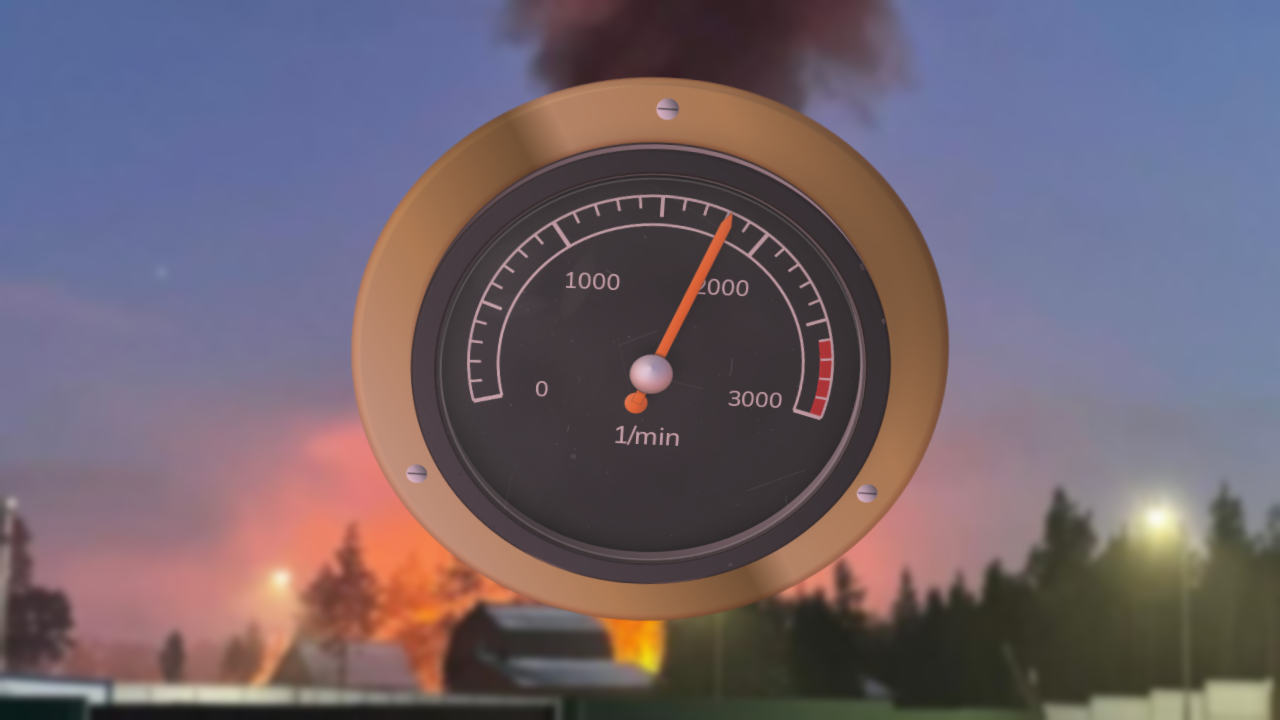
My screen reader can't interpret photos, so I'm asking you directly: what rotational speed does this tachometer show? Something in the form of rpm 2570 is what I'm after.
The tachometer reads rpm 1800
